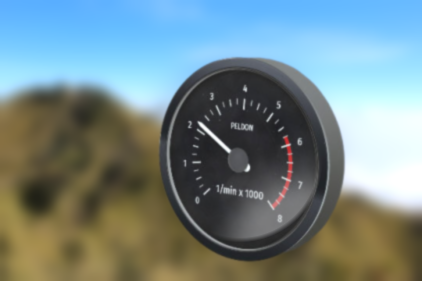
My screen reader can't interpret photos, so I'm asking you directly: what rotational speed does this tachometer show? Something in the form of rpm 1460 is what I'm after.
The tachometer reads rpm 2250
